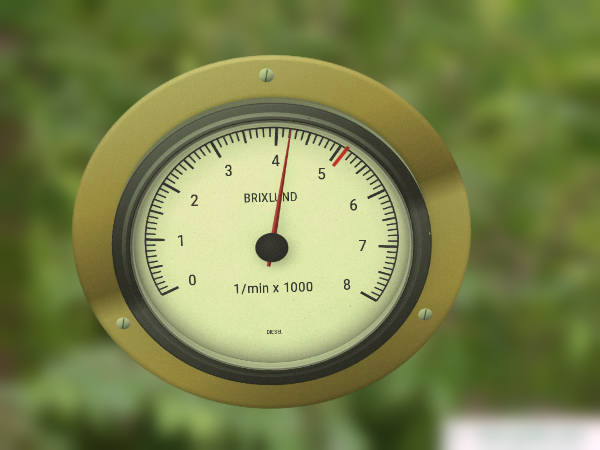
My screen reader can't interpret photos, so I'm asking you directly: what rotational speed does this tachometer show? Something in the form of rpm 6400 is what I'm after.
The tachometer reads rpm 4200
